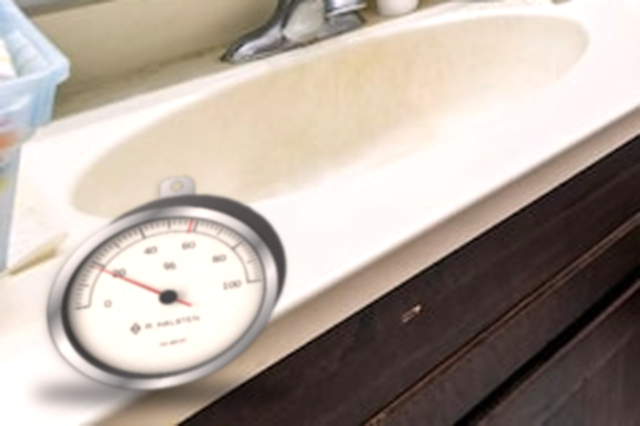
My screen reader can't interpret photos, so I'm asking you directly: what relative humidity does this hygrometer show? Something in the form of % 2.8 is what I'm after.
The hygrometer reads % 20
